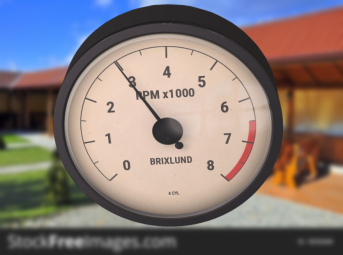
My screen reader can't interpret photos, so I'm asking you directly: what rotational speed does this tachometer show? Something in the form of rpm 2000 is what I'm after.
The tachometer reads rpm 3000
